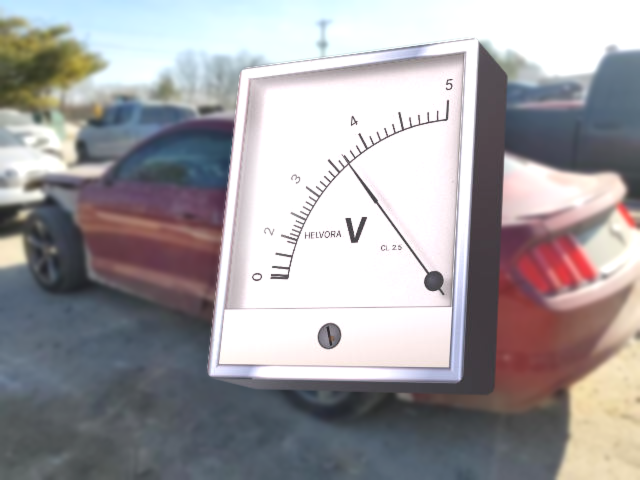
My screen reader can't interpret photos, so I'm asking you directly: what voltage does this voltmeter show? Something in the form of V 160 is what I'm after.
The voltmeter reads V 3.7
